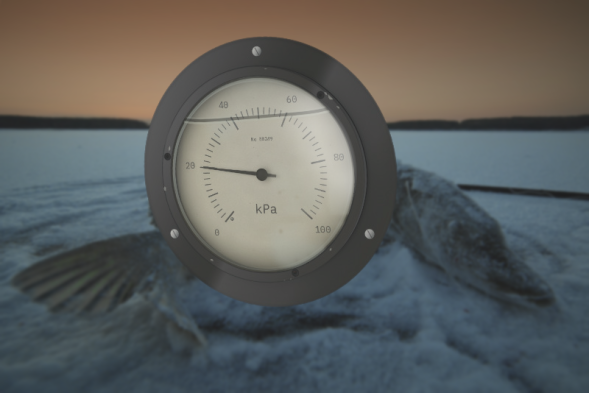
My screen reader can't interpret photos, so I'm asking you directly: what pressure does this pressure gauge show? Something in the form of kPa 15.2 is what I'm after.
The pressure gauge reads kPa 20
